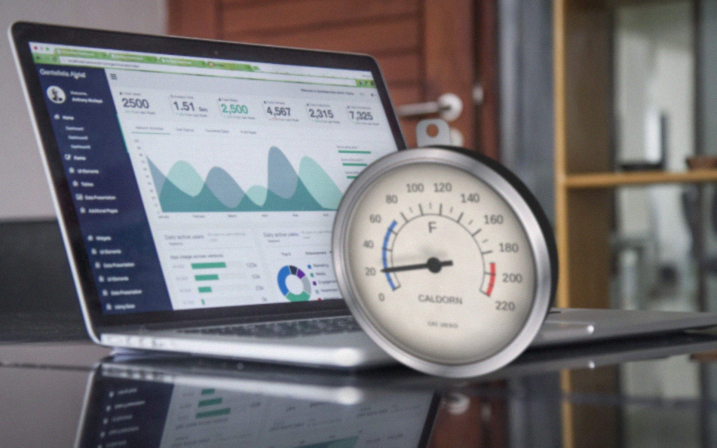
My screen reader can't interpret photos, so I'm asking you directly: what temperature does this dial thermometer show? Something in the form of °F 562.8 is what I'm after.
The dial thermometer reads °F 20
